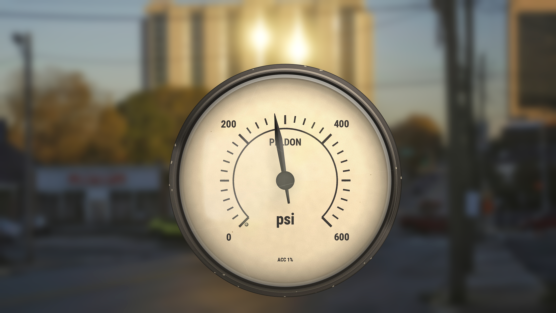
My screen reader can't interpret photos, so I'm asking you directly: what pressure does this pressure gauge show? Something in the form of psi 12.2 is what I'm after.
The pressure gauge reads psi 280
